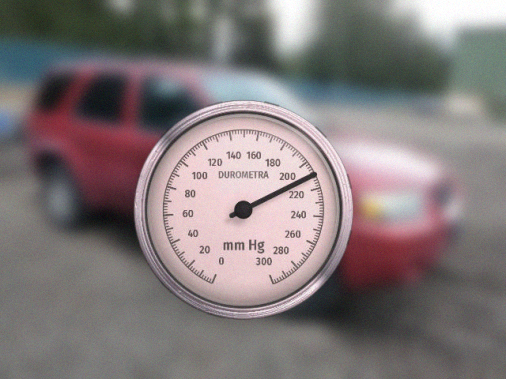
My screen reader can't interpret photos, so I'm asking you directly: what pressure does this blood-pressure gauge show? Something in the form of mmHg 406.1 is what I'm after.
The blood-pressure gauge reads mmHg 210
